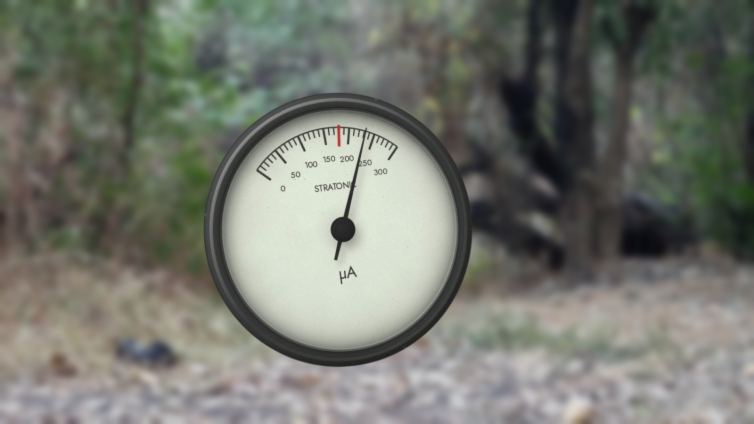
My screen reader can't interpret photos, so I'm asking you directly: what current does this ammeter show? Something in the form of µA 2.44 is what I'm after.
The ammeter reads µA 230
